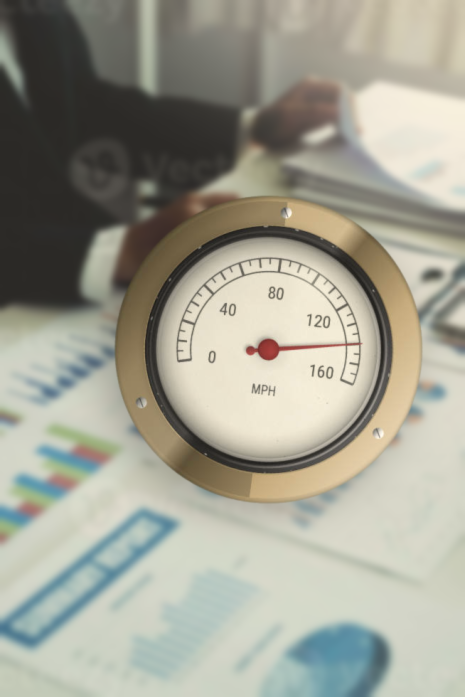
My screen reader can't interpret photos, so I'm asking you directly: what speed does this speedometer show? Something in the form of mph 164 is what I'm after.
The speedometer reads mph 140
